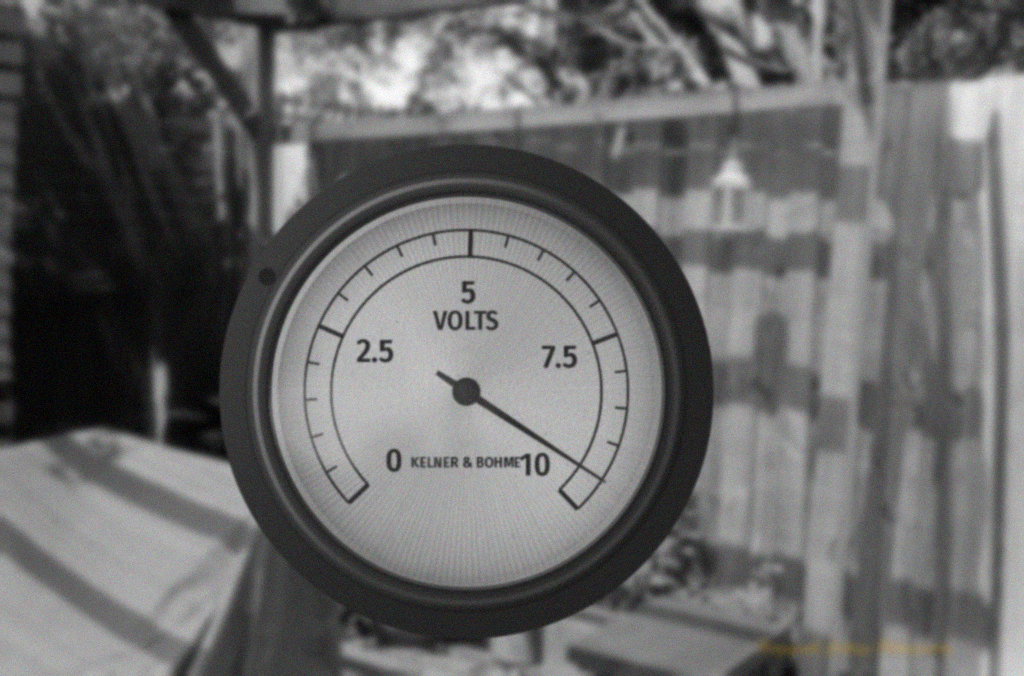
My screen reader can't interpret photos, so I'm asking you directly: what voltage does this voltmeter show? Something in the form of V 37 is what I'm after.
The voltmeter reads V 9.5
